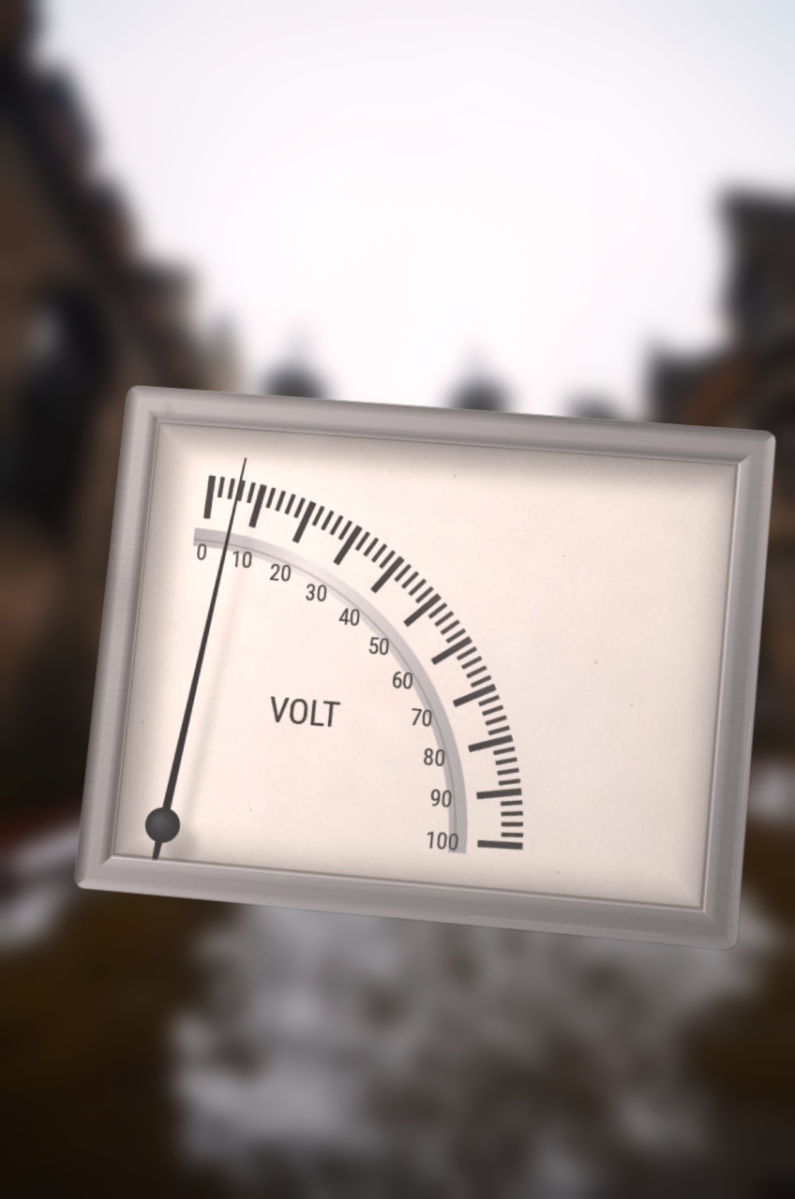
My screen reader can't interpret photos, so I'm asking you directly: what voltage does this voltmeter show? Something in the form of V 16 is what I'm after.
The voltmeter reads V 6
